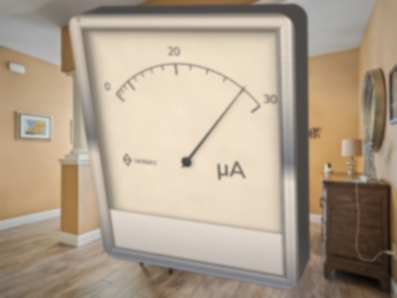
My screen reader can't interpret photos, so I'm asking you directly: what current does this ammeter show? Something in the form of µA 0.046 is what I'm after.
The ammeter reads µA 28
